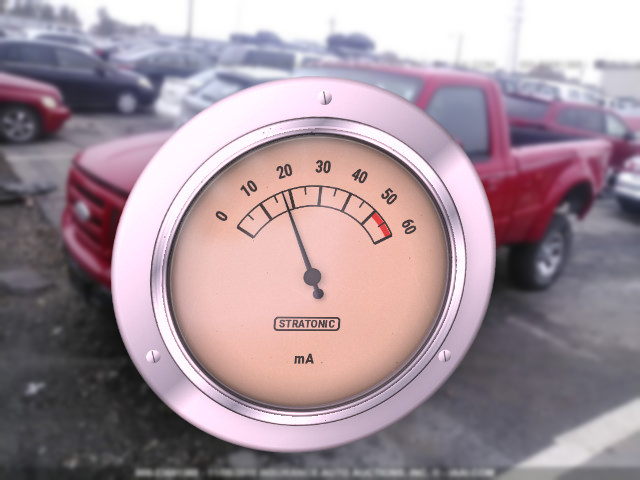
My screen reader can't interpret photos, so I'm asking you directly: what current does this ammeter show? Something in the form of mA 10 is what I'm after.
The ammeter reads mA 17.5
